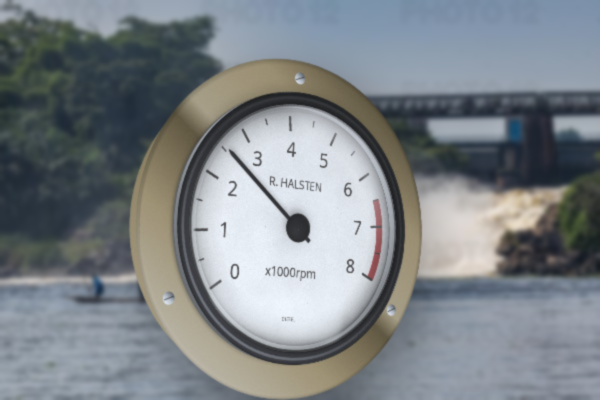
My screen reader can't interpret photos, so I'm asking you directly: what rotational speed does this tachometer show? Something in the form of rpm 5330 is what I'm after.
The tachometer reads rpm 2500
